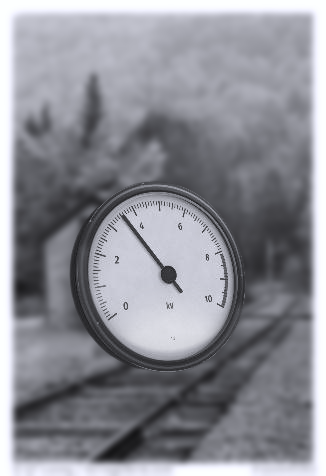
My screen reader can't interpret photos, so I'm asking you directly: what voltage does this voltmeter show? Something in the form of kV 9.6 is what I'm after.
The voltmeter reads kV 3.5
